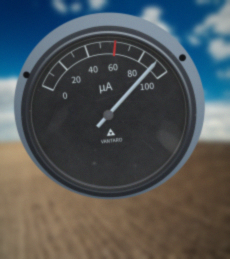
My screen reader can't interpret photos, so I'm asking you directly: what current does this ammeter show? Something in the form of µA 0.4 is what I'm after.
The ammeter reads µA 90
